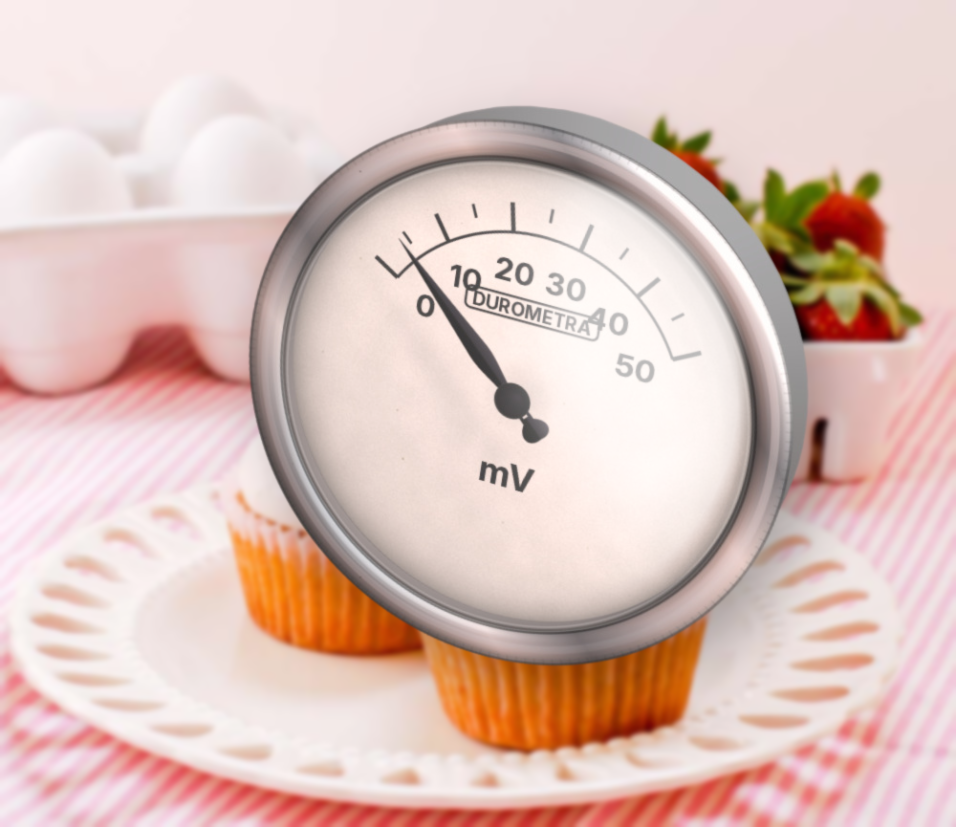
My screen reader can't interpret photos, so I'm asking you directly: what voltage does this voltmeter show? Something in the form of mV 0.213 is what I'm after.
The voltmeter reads mV 5
